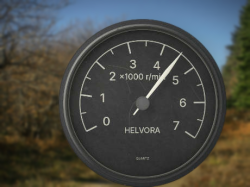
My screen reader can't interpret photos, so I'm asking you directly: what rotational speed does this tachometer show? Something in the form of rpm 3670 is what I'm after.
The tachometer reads rpm 4500
